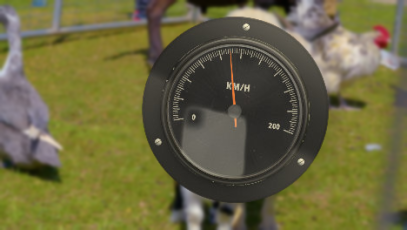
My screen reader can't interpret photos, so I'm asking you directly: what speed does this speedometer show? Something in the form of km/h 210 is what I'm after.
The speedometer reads km/h 90
